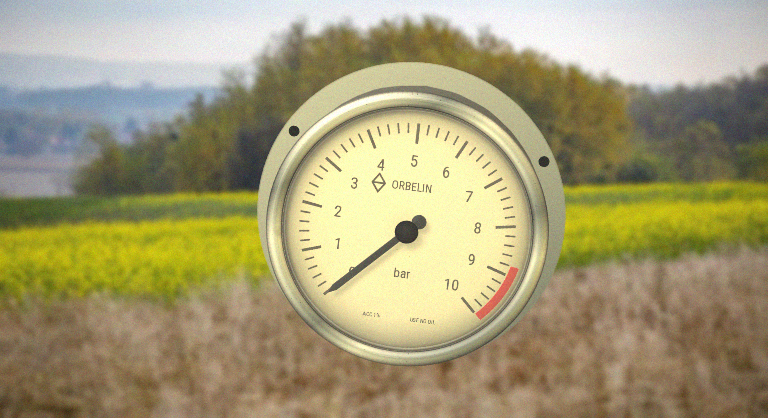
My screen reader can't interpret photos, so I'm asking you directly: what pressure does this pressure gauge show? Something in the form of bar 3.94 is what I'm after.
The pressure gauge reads bar 0
